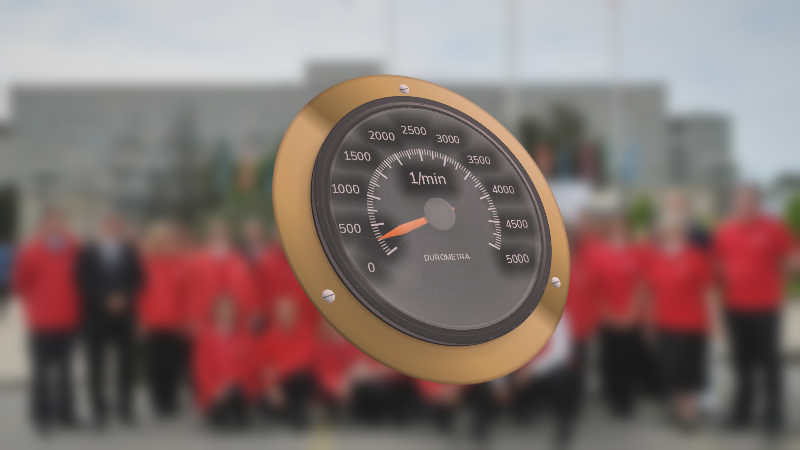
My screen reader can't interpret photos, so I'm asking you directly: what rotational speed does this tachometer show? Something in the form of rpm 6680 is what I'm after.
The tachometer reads rpm 250
